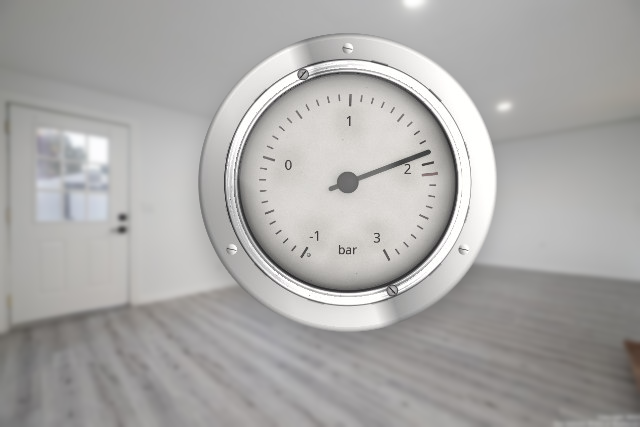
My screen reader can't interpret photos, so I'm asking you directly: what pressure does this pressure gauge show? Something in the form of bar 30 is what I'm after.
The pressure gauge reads bar 1.9
